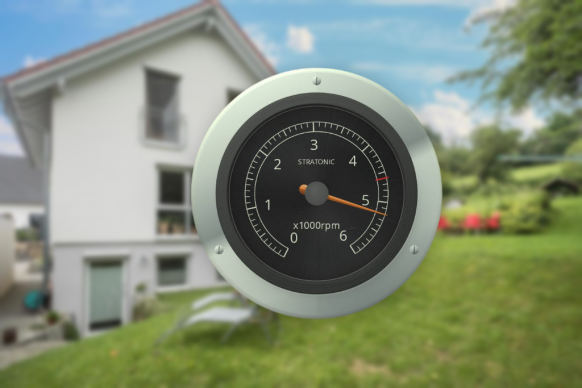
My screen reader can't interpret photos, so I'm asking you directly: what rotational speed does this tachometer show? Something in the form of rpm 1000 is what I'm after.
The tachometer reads rpm 5200
